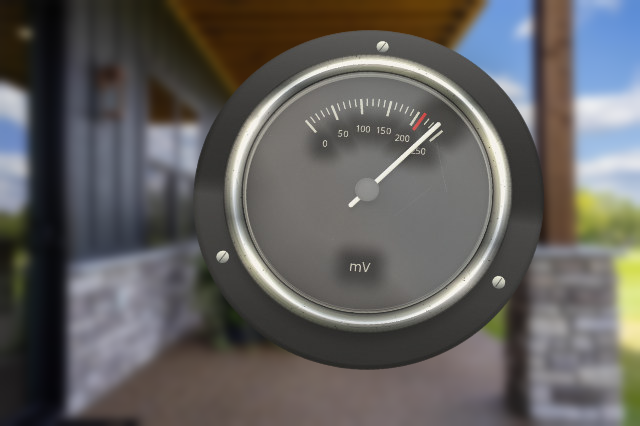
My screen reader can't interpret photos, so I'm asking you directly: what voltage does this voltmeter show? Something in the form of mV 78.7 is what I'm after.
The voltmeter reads mV 240
